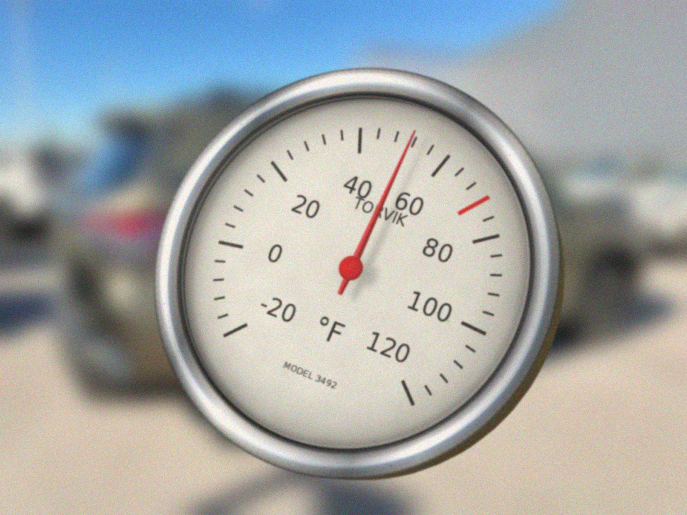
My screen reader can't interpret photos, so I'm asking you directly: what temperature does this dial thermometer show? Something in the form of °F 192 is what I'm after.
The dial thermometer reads °F 52
